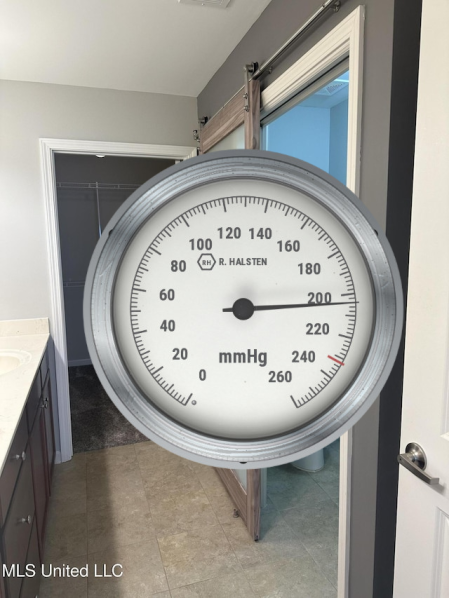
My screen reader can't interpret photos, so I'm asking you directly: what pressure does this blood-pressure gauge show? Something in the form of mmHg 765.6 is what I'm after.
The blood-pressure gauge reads mmHg 204
